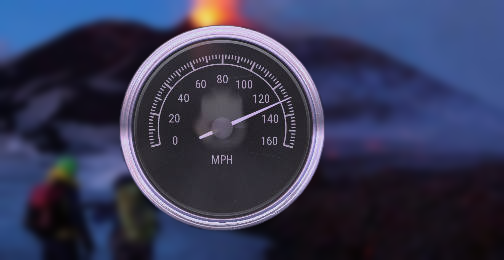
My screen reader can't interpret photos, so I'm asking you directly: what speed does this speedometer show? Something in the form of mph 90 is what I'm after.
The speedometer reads mph 130
